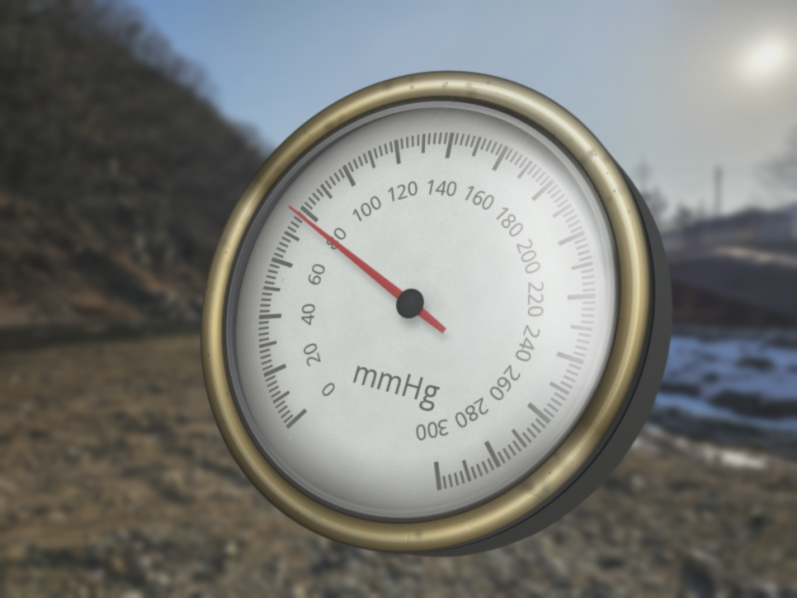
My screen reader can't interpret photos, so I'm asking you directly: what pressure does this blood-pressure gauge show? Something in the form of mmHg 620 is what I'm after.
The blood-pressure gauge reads mmHg 78
